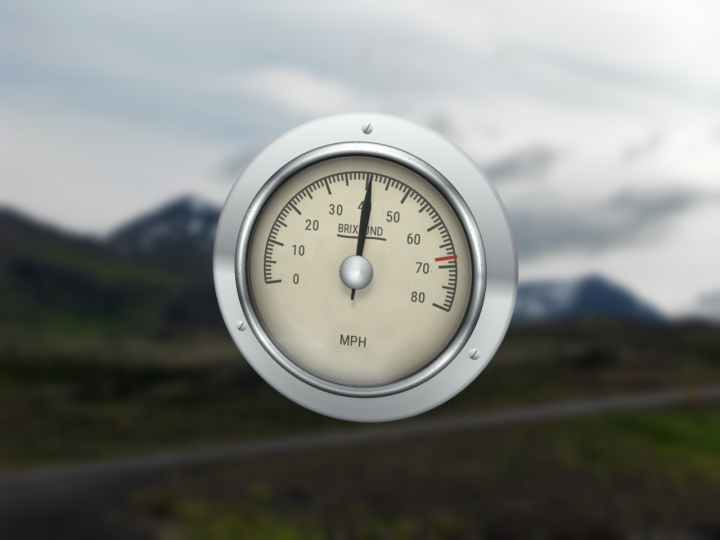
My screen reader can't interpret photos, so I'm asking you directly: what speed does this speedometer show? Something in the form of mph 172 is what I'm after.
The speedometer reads mph 41
